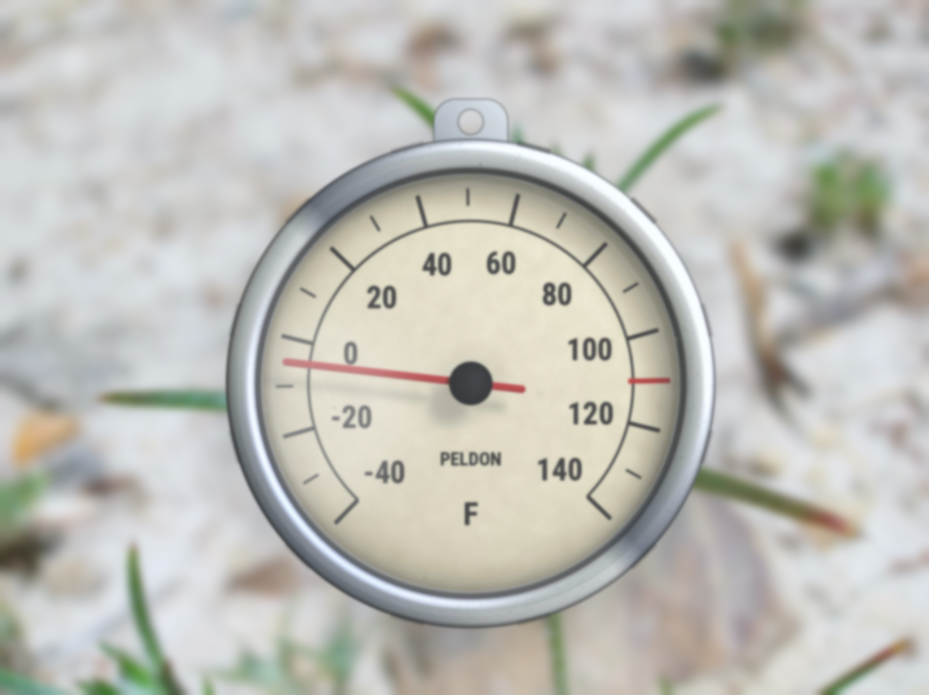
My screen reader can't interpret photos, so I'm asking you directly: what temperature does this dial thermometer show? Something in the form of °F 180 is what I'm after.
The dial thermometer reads °F -5
